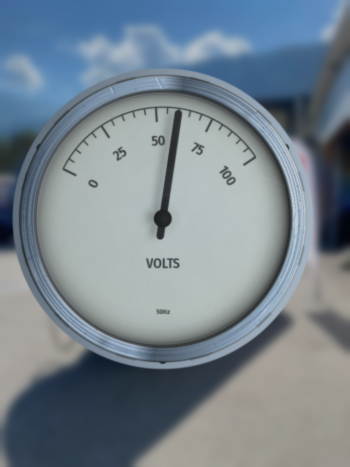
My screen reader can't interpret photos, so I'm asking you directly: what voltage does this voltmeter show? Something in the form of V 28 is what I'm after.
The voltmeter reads V 60
